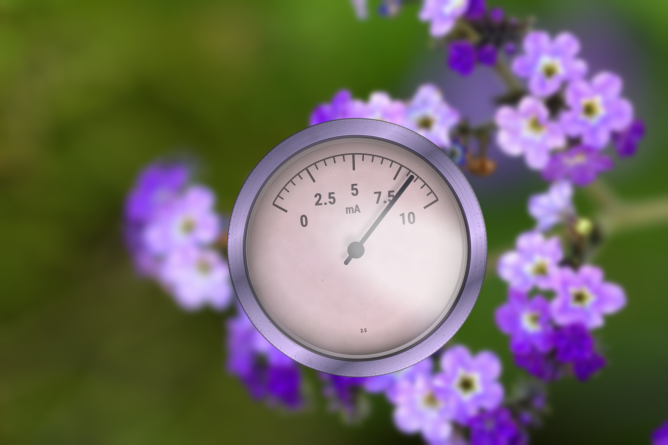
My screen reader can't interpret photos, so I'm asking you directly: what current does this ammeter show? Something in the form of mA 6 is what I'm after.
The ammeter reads mA 8.25
